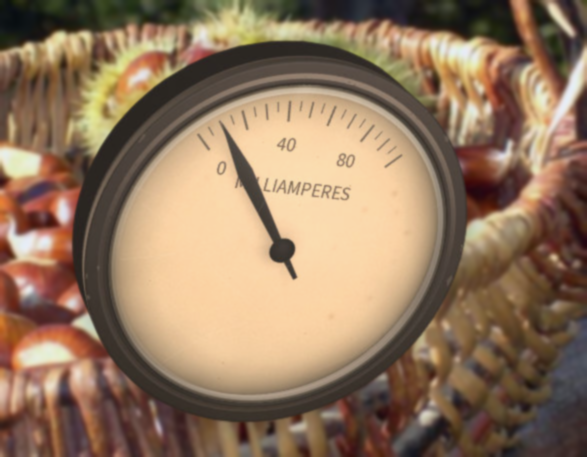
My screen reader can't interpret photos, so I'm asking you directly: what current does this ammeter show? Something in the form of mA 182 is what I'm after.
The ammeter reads mA 10
